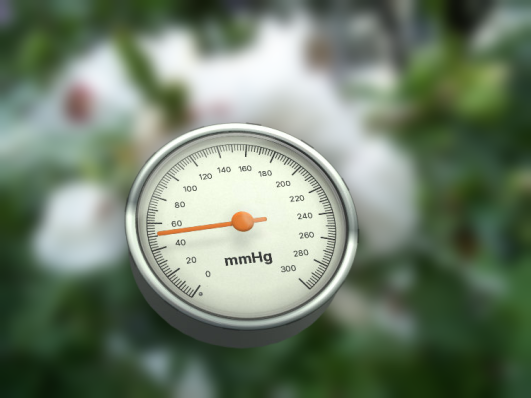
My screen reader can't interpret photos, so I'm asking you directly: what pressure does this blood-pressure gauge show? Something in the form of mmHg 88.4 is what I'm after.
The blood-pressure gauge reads mmHg 50
